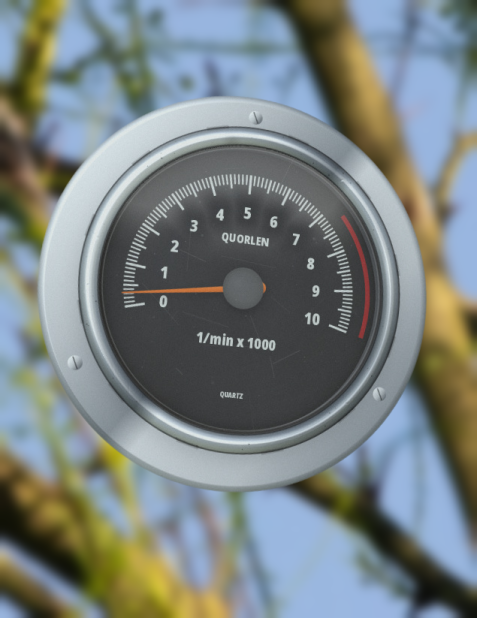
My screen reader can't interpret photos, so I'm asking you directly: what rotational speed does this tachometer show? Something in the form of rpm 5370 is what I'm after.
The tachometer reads rpm 300
